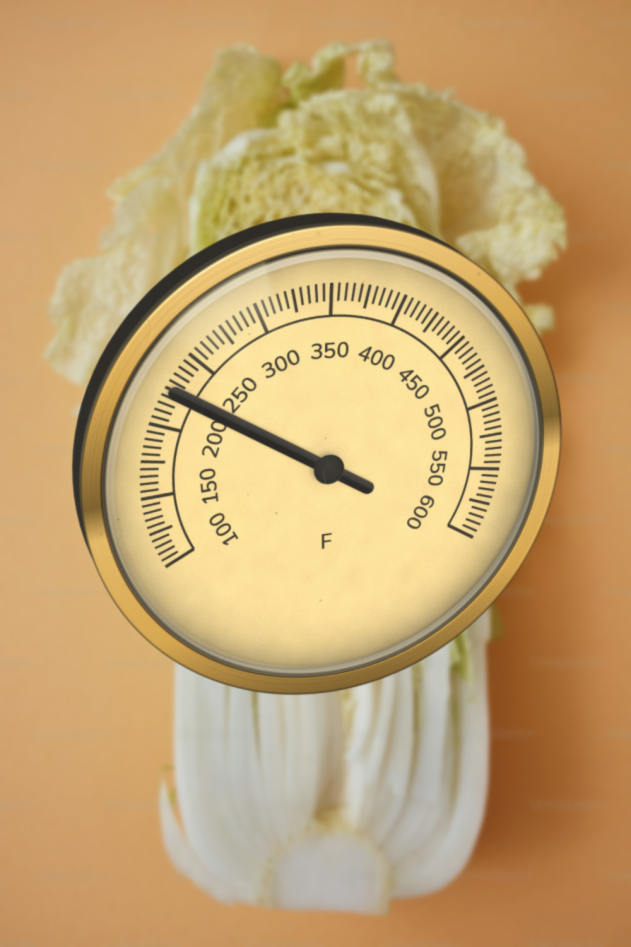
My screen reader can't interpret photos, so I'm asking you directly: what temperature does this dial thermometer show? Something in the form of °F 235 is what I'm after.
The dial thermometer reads °F 225
